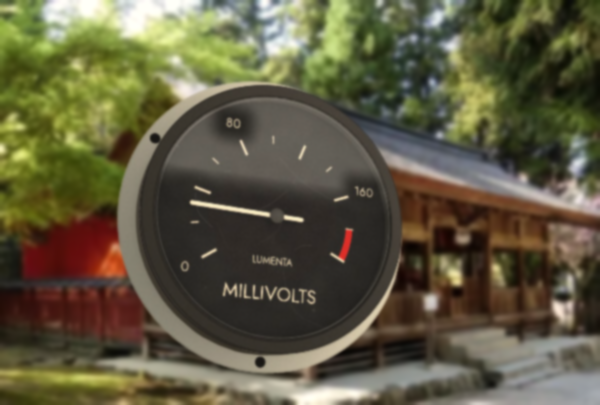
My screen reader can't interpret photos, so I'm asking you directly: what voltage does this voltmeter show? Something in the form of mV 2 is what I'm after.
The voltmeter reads mV 30
